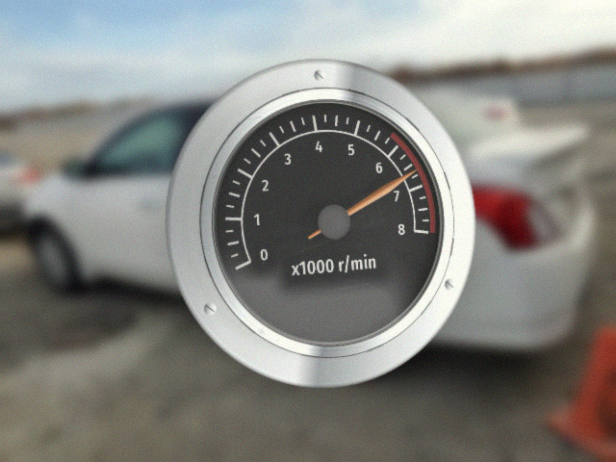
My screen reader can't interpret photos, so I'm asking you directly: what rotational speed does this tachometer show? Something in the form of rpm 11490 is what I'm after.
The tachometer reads rpm 6625
